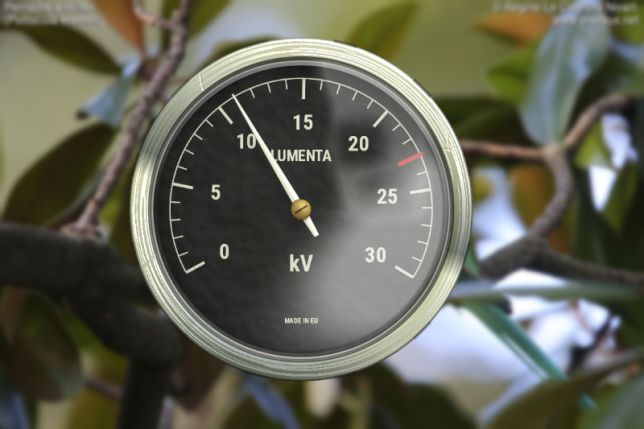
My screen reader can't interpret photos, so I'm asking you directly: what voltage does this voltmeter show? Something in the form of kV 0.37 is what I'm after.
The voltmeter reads kV 11
